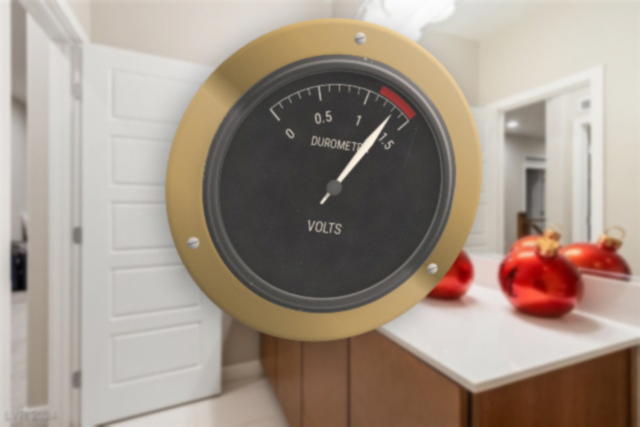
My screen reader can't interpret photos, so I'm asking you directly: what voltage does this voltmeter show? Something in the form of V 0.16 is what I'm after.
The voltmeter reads V 1.3
